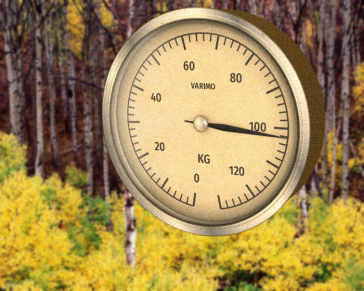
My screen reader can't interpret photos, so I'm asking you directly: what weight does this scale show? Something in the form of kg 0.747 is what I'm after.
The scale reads kg 102
